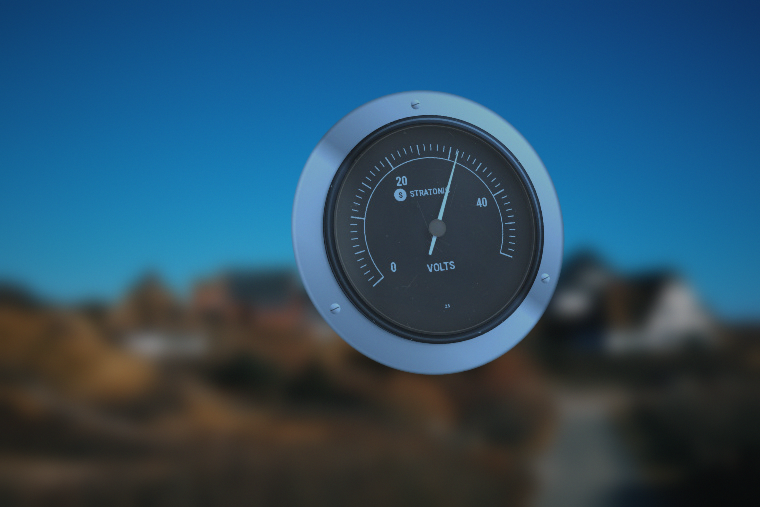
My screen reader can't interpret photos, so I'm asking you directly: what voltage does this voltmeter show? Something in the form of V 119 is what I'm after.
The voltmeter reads V 31
